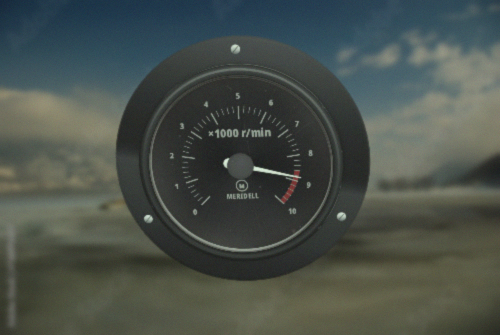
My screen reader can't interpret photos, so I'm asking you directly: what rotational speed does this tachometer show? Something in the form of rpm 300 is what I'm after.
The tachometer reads rpm 8800
